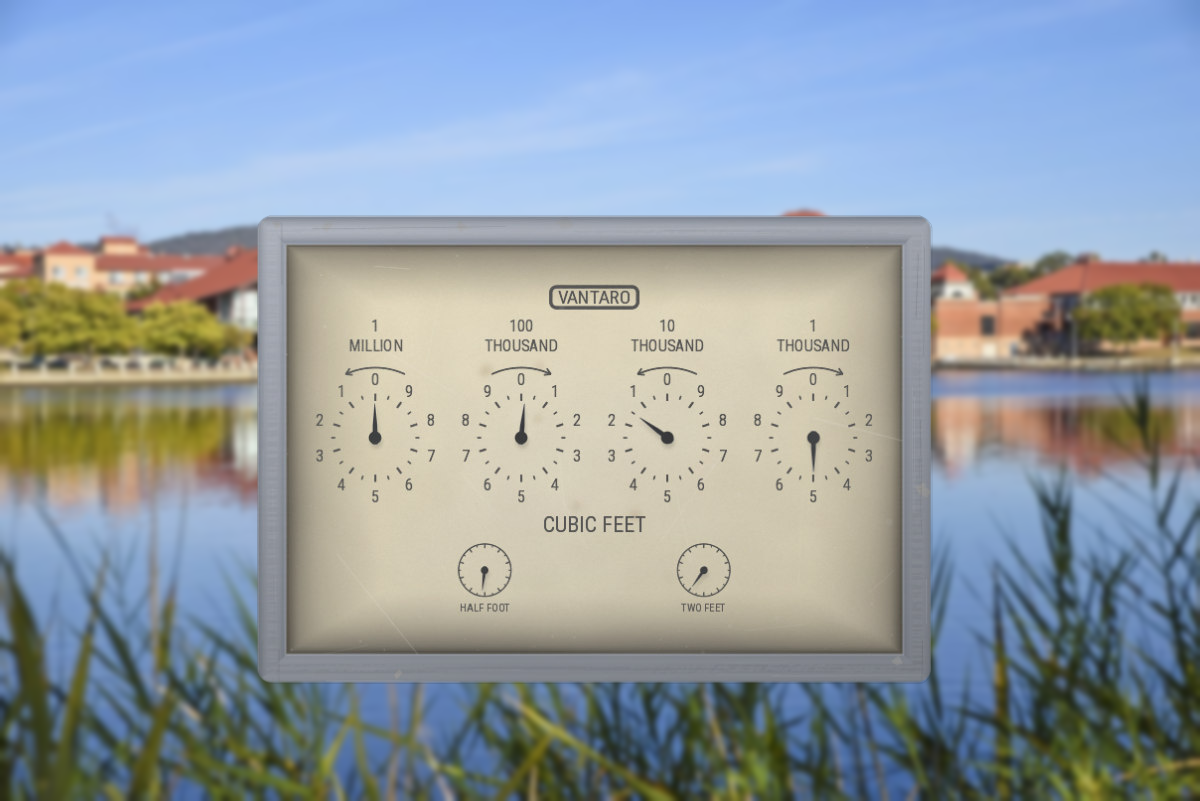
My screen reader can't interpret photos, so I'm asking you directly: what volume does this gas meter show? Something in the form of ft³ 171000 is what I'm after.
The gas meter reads ft³ 1500
